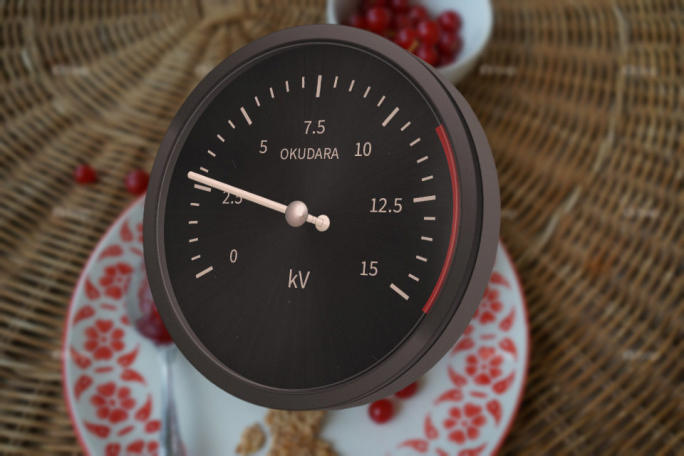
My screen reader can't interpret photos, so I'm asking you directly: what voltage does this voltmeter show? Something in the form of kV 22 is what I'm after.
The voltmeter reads kV 2.75
